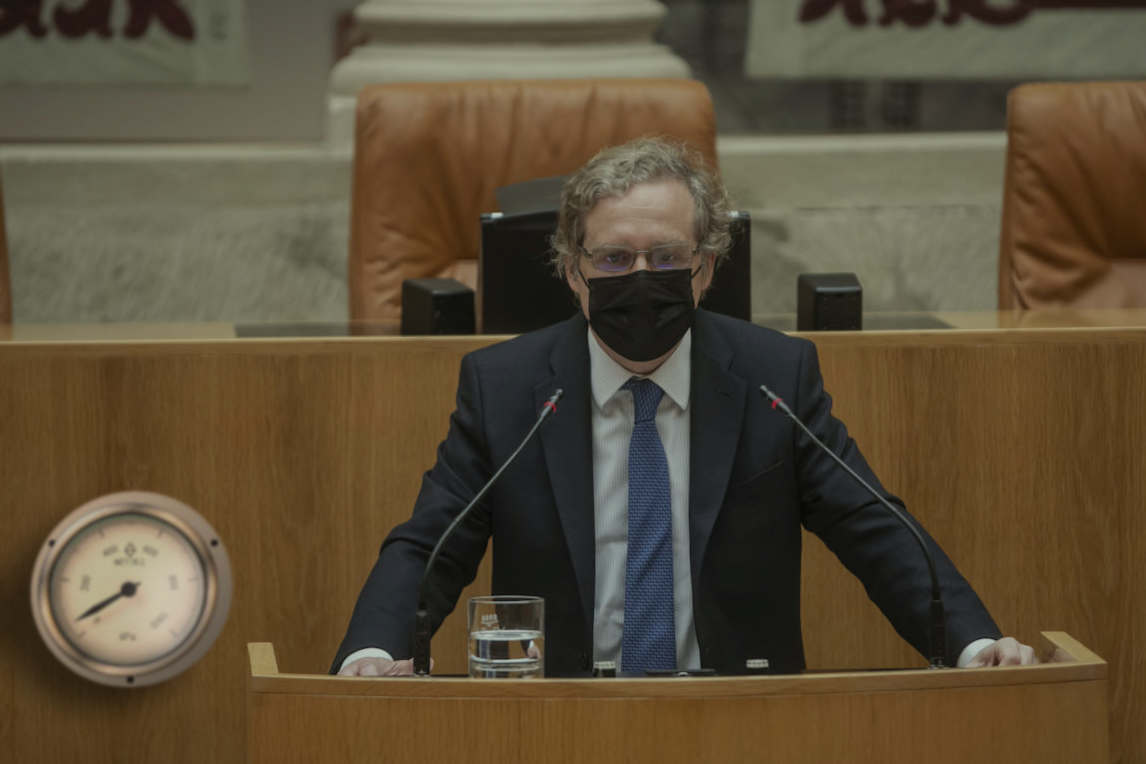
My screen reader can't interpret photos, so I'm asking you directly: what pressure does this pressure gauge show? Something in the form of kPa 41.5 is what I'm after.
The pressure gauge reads kPa 50
